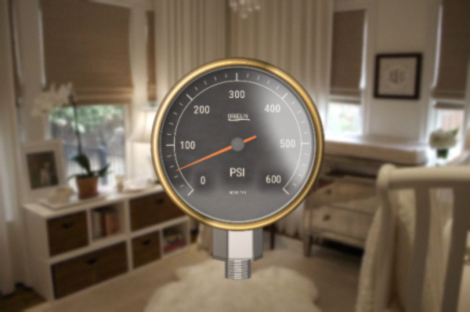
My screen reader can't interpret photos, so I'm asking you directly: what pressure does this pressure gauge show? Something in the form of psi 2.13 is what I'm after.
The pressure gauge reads psi 50
